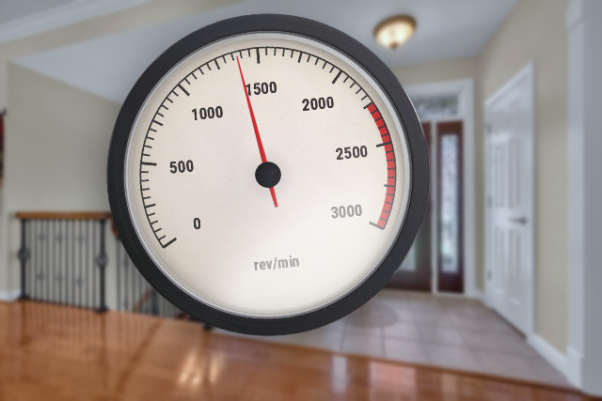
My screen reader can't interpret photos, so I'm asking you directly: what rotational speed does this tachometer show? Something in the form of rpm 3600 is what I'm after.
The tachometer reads rpm 1375
